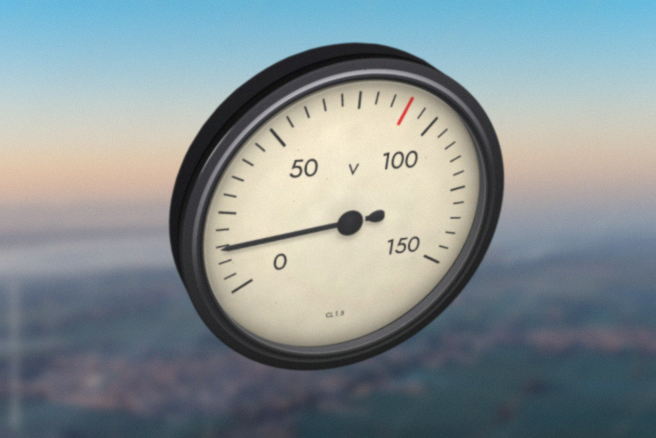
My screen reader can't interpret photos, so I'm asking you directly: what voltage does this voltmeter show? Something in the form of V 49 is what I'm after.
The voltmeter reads V 15
